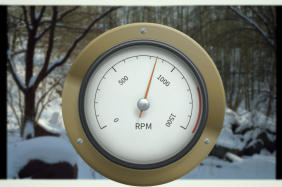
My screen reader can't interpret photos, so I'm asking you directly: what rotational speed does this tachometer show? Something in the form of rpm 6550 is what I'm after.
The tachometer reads rpm 850
